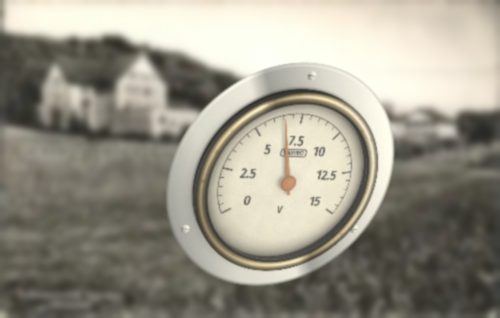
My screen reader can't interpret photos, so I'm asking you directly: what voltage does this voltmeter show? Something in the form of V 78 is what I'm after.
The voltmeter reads V 6.5
